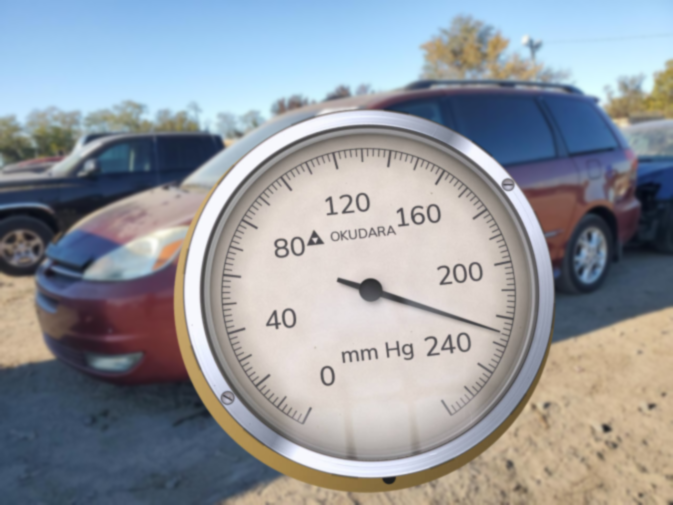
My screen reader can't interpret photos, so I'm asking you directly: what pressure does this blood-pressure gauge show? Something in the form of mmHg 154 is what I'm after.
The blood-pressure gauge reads mmHg 226
